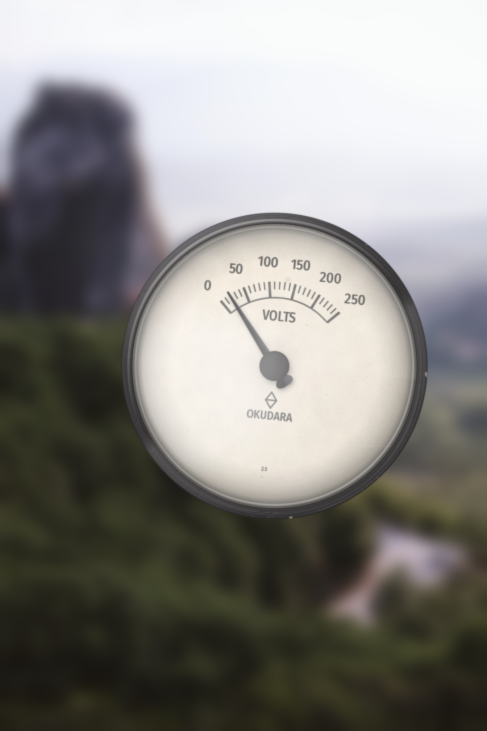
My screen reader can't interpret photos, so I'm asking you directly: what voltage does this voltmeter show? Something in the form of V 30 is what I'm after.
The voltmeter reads V 20
